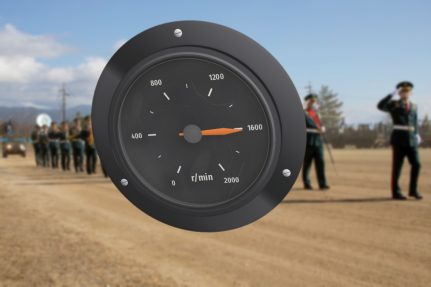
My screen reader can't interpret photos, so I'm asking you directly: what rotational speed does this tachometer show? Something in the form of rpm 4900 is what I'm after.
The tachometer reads rpm 1600
